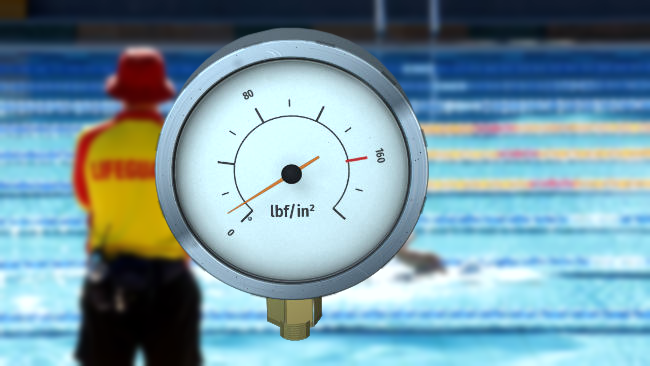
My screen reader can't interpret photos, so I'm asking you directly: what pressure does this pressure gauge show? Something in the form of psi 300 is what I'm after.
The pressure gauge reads psi 10
